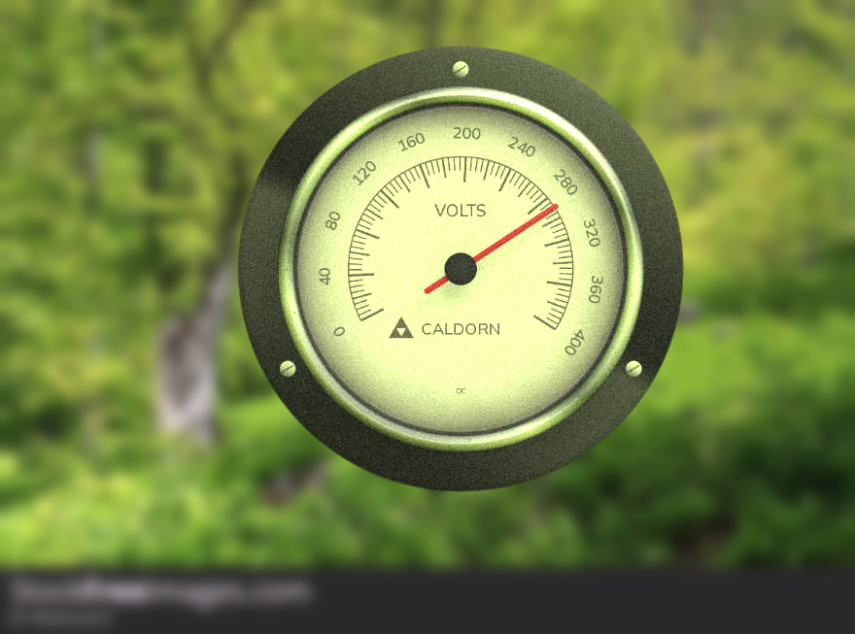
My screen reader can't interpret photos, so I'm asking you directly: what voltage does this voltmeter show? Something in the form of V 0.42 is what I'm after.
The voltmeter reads V 290
